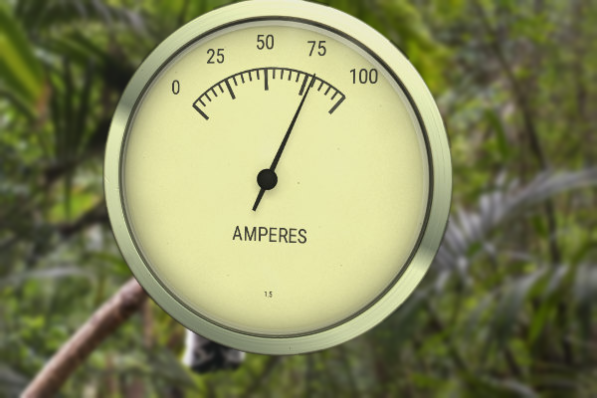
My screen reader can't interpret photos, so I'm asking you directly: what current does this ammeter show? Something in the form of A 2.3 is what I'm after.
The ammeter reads A 80
